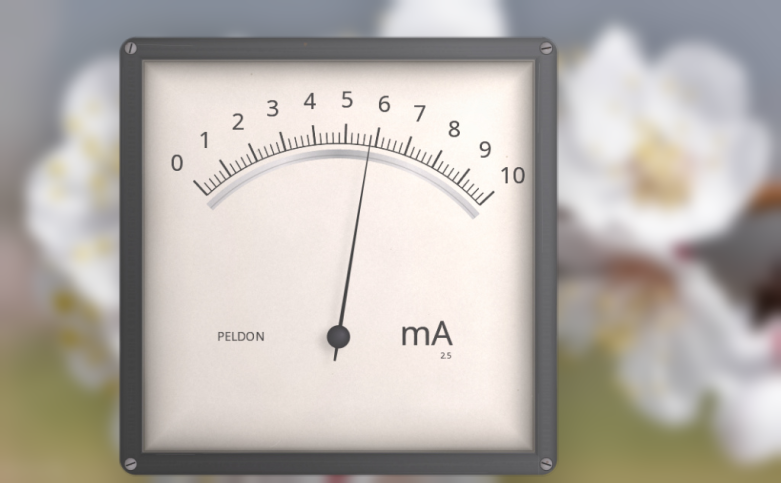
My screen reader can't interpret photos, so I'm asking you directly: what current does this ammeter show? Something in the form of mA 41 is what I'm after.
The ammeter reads mA 5.8
